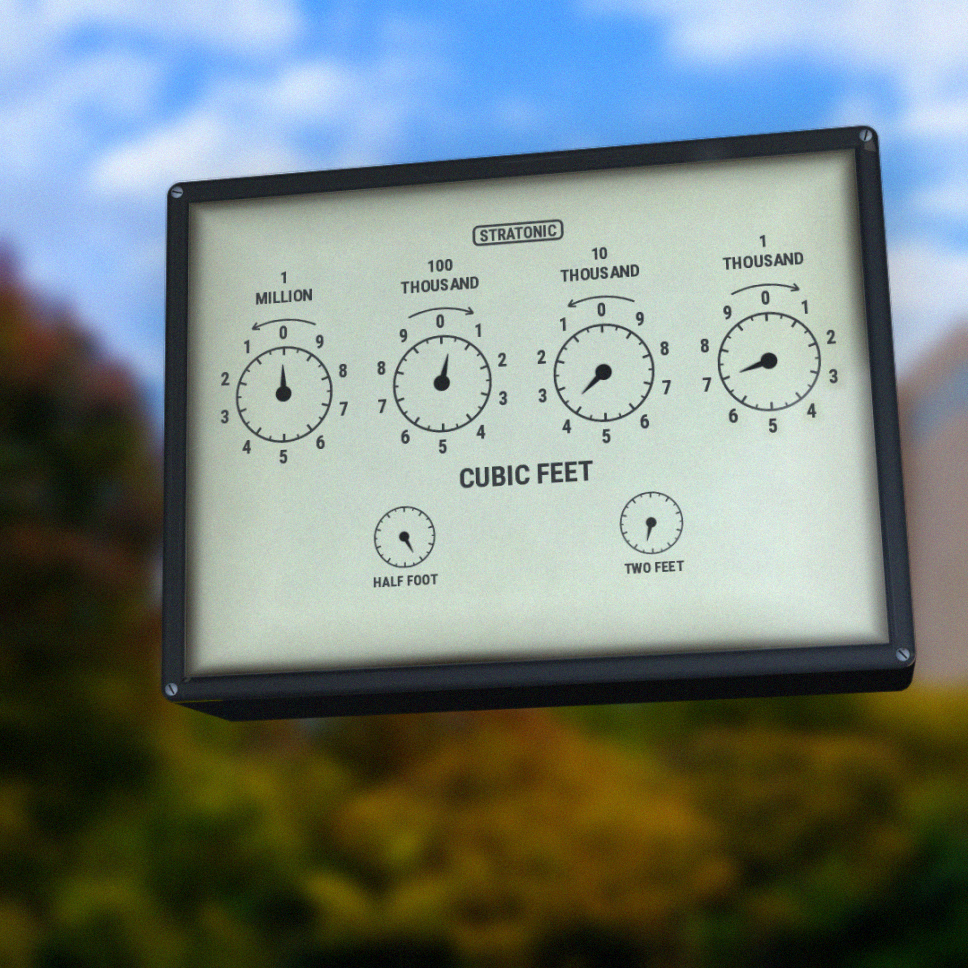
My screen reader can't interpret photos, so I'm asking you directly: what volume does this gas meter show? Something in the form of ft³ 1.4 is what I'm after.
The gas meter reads ft³ 3700
